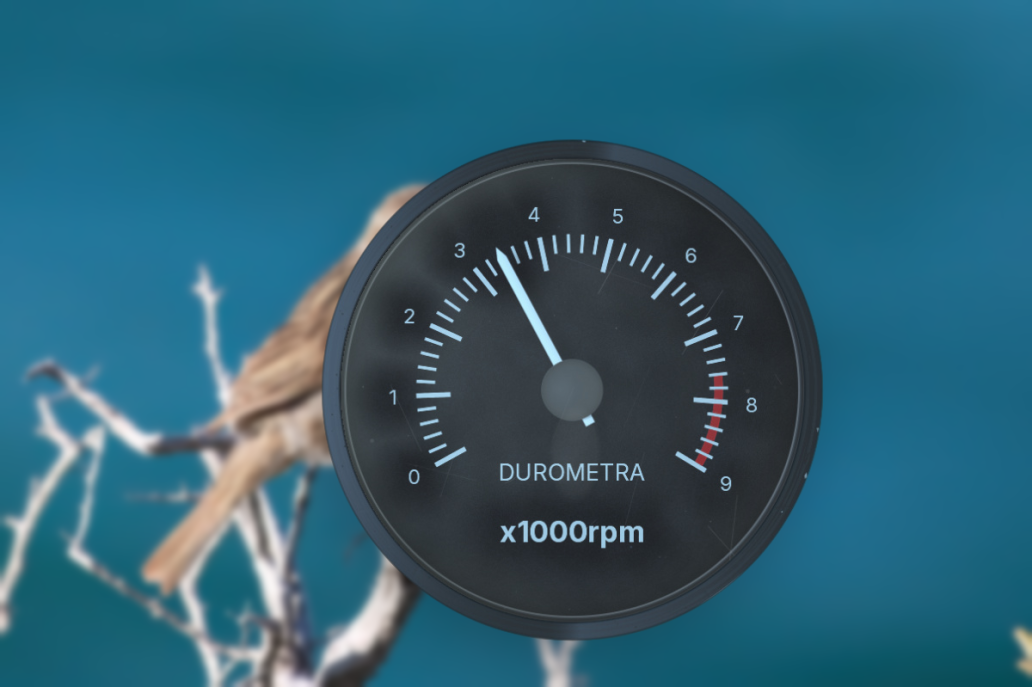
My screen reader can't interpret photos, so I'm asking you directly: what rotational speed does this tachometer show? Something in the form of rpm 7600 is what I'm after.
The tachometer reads rpm 3400
